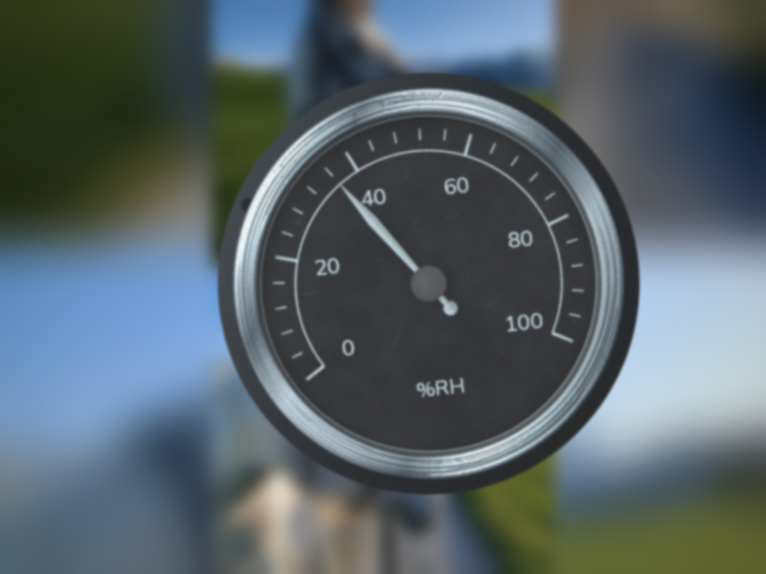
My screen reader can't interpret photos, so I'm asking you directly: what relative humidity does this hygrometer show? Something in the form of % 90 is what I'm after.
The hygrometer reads % 36
